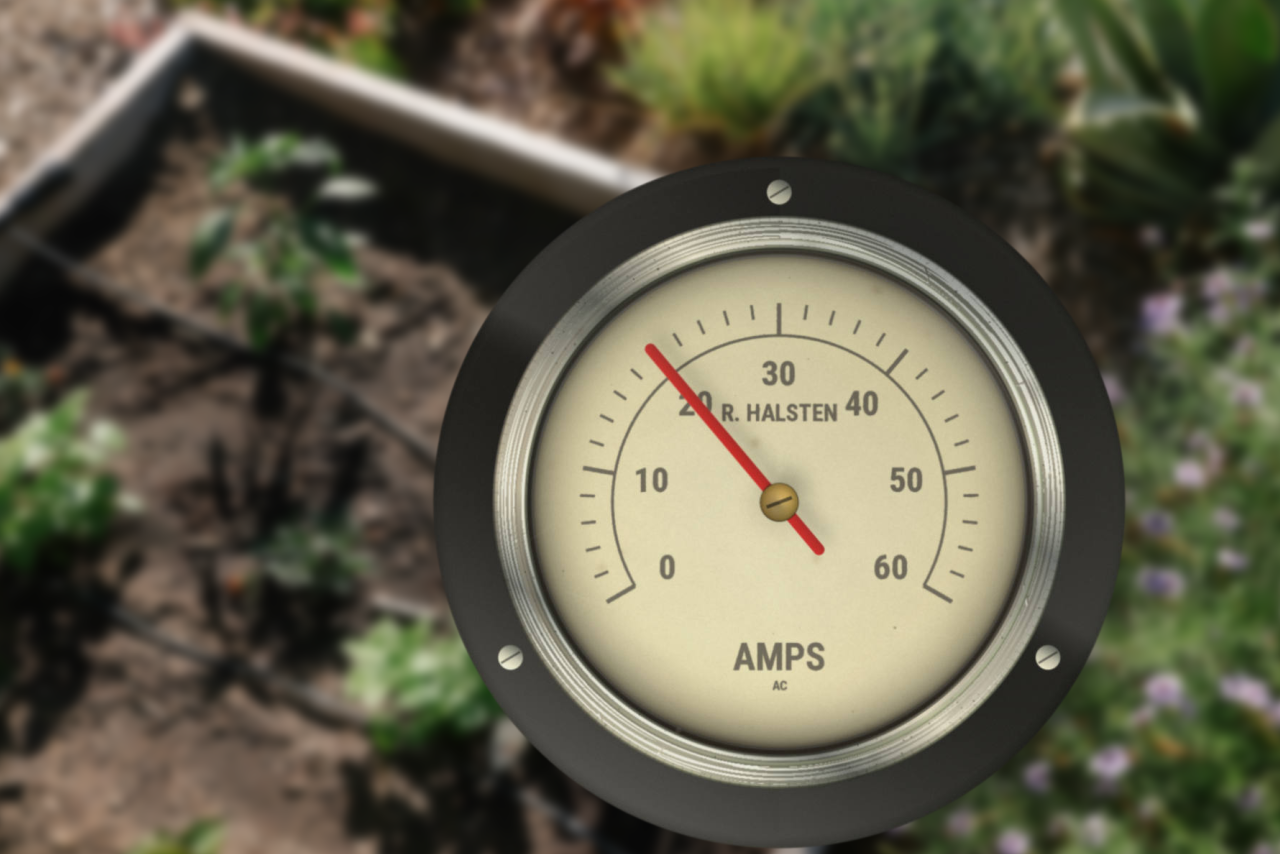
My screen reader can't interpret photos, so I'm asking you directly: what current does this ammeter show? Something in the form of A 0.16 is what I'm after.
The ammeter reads A 20
